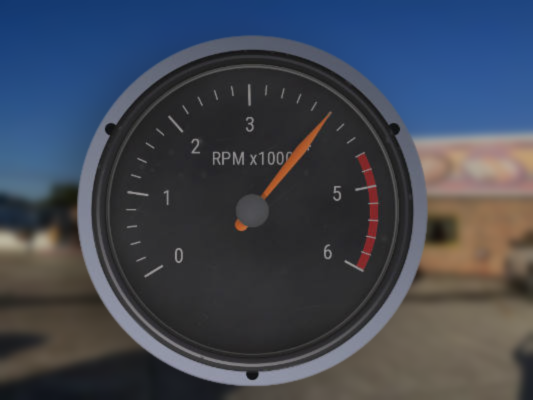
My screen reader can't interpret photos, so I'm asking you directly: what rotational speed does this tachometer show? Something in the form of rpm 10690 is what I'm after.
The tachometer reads rpm 4000
